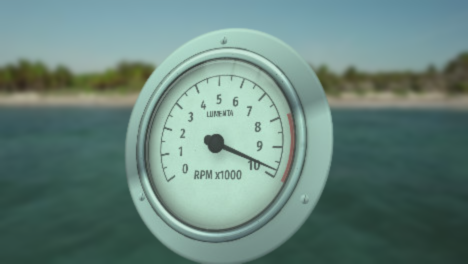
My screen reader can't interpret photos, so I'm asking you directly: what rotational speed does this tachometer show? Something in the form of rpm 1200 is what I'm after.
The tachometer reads rpm 9750
